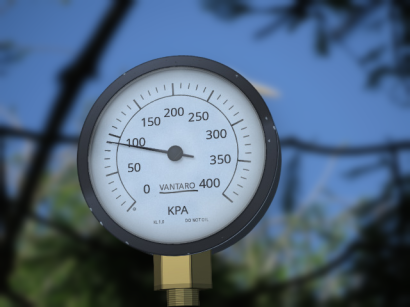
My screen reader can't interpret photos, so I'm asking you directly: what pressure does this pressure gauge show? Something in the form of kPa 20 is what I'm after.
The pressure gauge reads kPa 90
